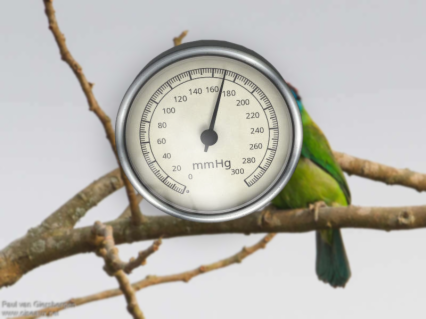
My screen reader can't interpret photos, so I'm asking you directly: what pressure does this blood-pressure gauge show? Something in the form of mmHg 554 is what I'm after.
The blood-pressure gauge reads mmHg 170
